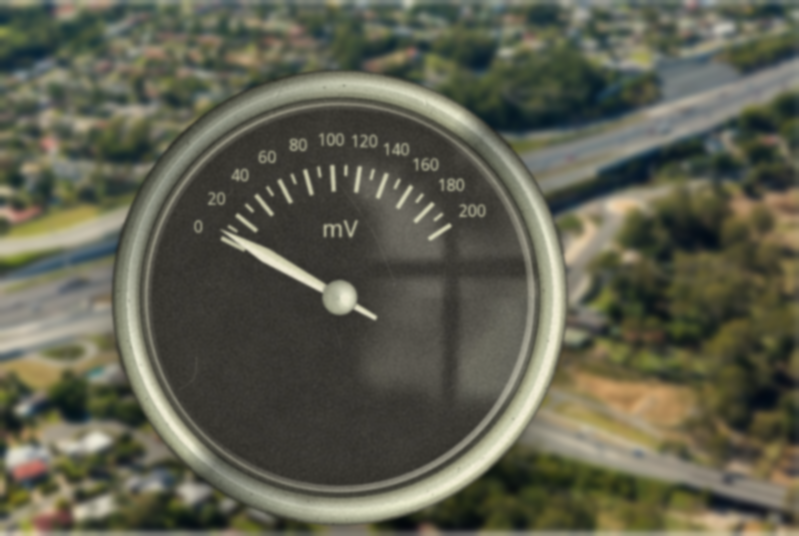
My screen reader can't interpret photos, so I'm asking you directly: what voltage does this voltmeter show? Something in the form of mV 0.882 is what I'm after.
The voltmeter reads mV 5
